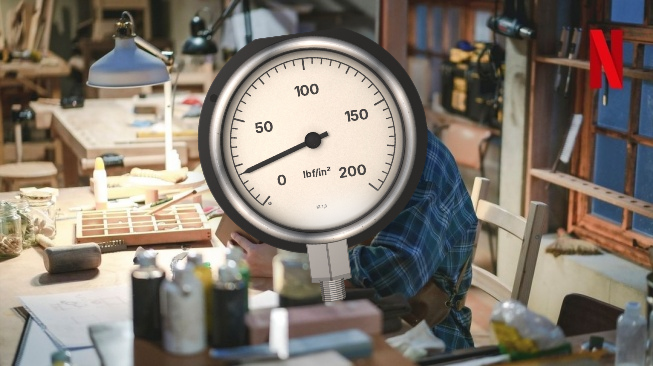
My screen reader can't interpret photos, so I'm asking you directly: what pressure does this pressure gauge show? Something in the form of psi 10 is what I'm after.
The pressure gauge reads psi 20
